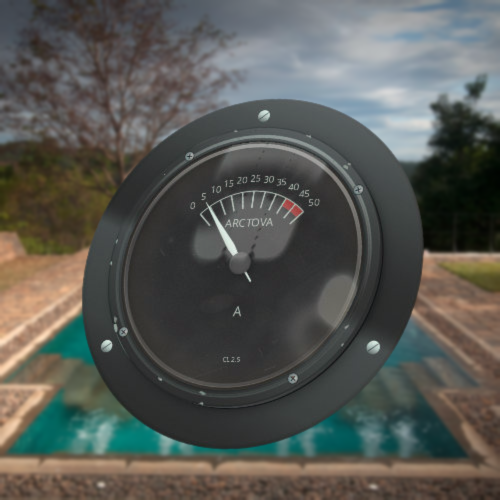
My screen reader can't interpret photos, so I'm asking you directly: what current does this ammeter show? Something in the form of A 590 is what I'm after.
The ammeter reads A 5
